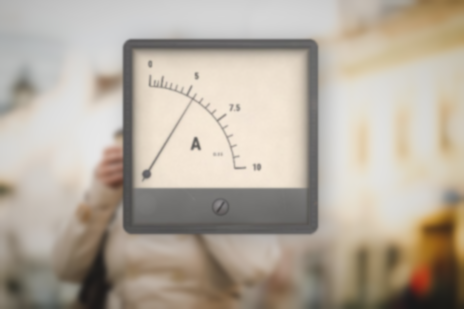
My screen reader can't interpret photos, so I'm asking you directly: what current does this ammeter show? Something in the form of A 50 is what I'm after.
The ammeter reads A 5.5
